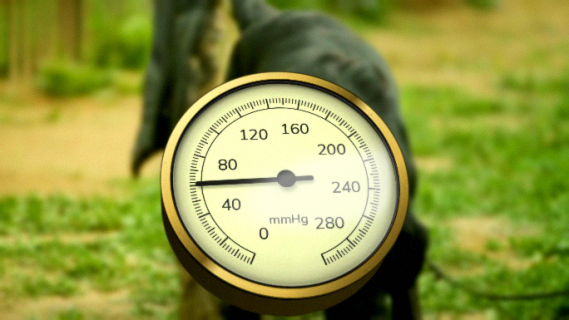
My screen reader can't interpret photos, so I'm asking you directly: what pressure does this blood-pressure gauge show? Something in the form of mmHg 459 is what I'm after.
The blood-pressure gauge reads mmHg 60
